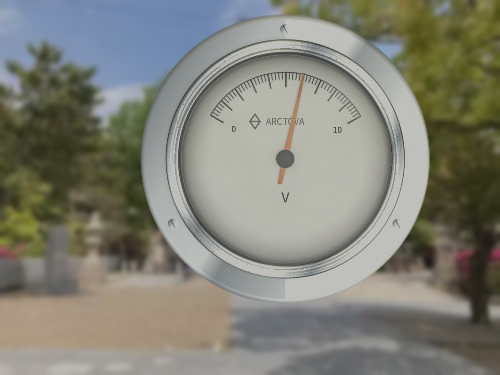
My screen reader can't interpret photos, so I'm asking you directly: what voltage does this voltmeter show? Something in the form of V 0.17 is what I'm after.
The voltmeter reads V 6
